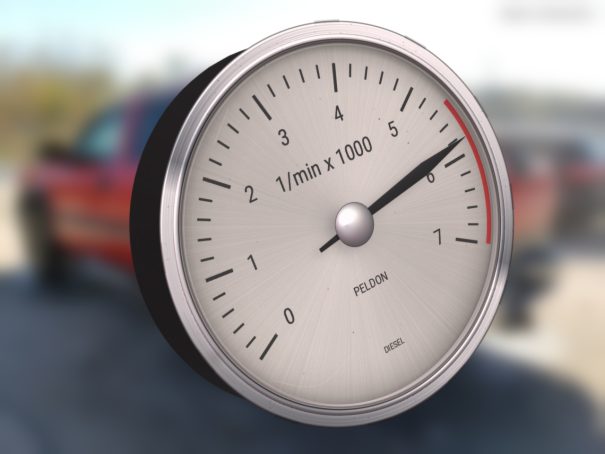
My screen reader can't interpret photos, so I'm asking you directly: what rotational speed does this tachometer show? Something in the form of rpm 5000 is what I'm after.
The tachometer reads rpm 5800
